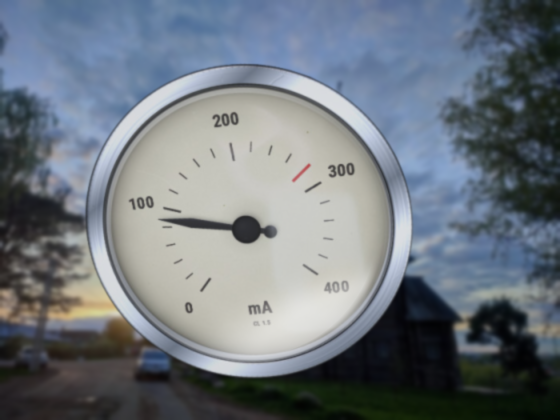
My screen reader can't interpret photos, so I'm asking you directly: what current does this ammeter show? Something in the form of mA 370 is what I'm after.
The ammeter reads mA 90
